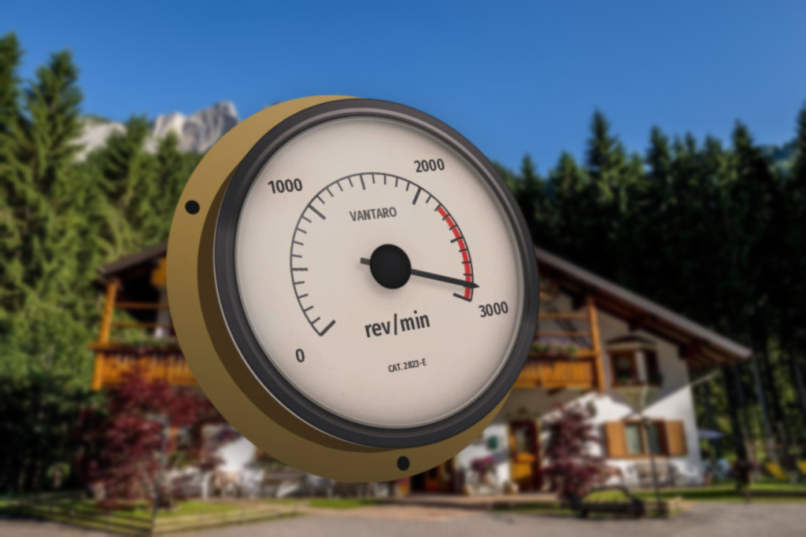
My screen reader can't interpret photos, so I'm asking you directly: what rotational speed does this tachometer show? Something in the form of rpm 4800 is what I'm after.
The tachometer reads rpm 2900
